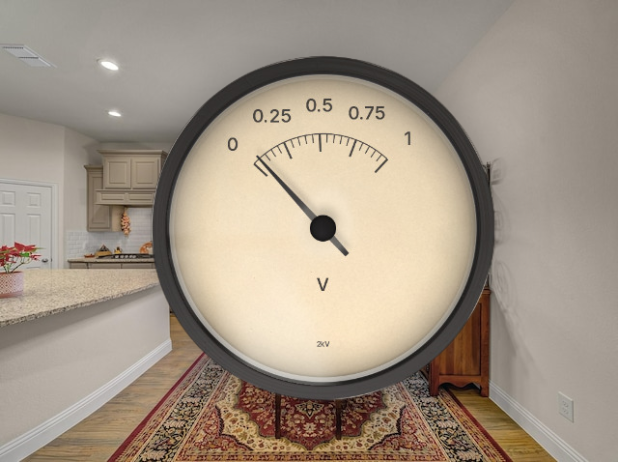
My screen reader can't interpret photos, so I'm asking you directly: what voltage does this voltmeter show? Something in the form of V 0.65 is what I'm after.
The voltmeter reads V 0.05
